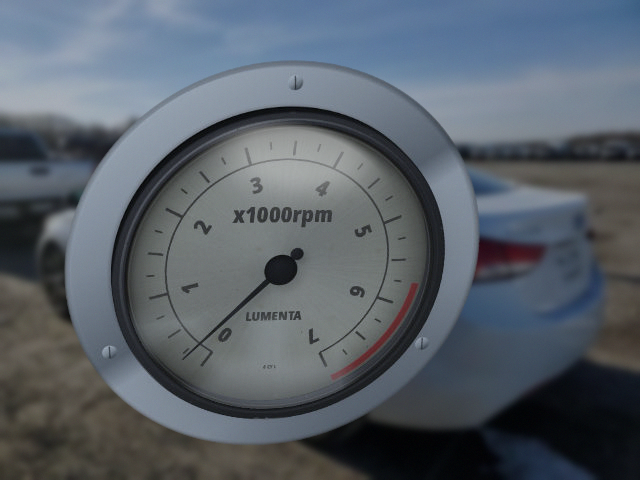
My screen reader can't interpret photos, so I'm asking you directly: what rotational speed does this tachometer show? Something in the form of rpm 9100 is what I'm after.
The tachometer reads rpm 250
